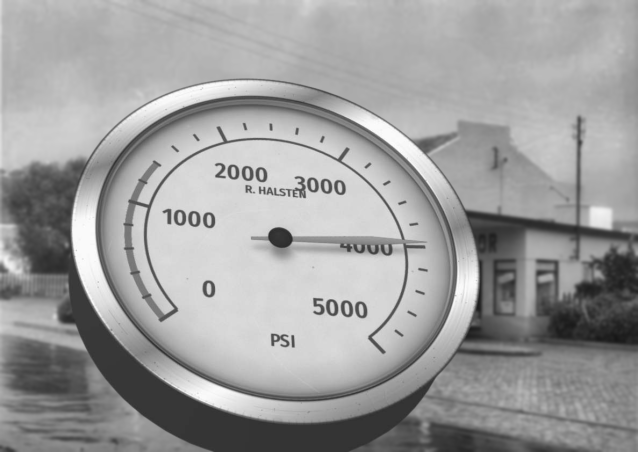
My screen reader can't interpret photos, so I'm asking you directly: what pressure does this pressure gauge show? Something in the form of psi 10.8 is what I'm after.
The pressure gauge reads psi 4000
